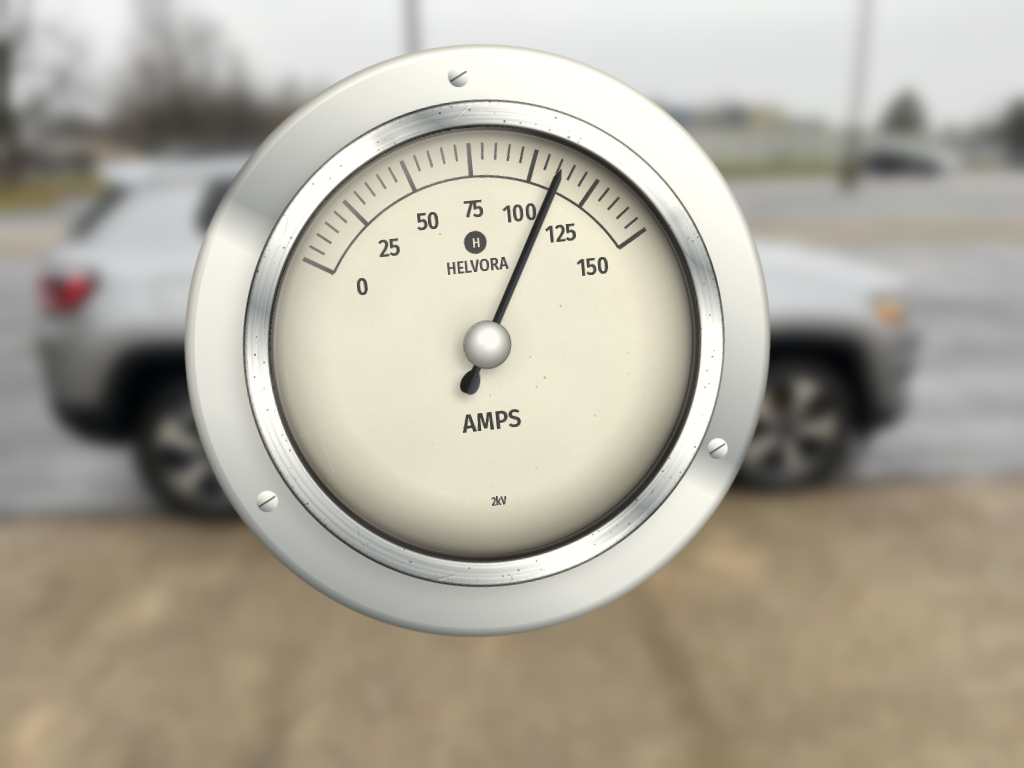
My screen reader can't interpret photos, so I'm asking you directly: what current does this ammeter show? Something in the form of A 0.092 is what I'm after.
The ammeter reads A 110
